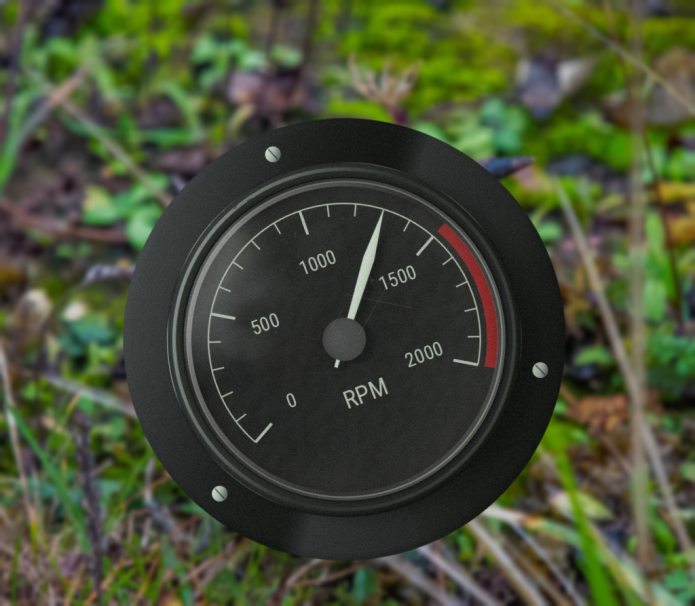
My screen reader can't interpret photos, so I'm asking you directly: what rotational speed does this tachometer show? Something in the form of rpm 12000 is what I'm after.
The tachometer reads rpm 1300
